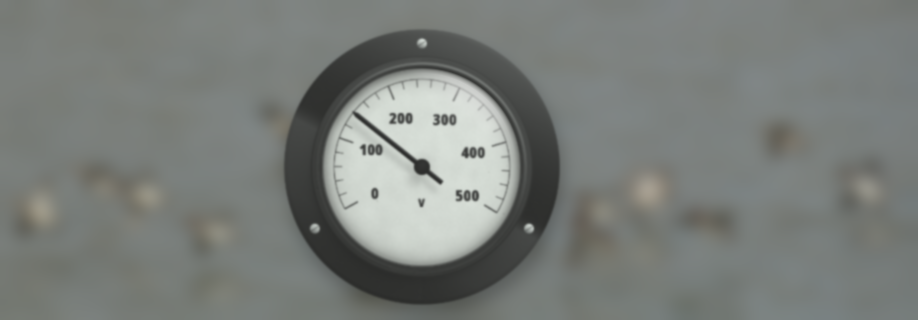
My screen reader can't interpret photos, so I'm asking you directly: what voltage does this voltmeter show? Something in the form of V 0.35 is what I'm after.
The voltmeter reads V 140
